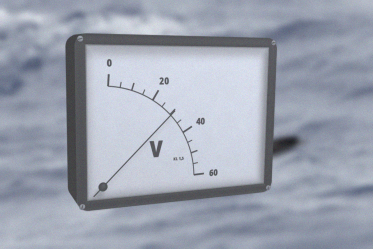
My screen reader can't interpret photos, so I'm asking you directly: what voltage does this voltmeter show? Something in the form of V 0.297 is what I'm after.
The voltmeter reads V 30
